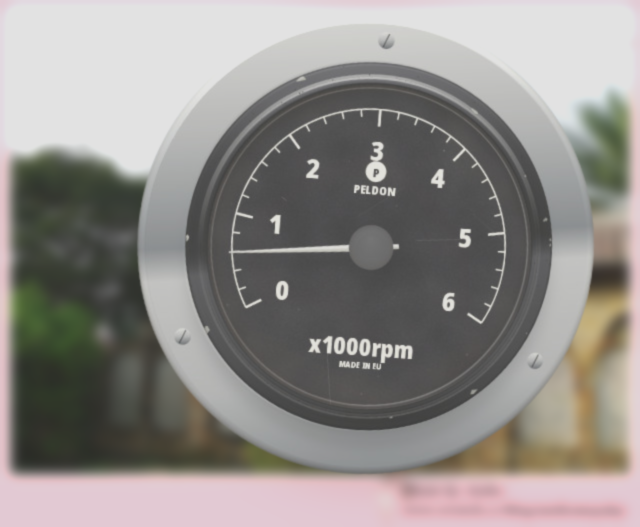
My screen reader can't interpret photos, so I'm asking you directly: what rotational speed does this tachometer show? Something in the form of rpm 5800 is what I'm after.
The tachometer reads rpm 600
